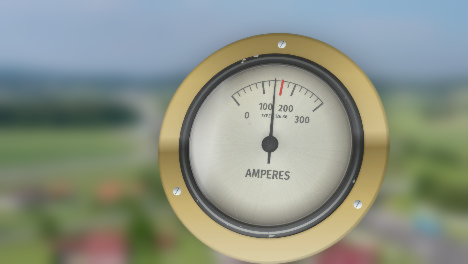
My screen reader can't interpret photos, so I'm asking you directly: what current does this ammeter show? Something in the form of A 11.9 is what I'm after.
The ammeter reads A 140
